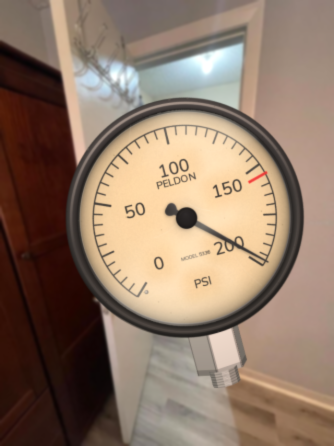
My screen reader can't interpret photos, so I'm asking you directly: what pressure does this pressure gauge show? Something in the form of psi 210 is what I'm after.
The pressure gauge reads psi 197.5
